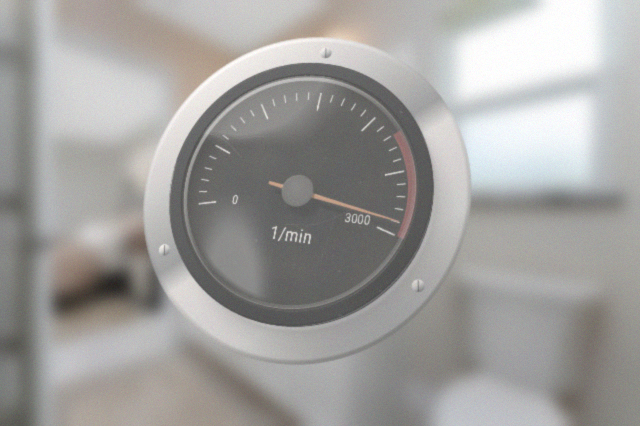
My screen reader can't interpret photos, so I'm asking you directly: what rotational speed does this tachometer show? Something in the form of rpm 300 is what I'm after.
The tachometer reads rpm 2900
